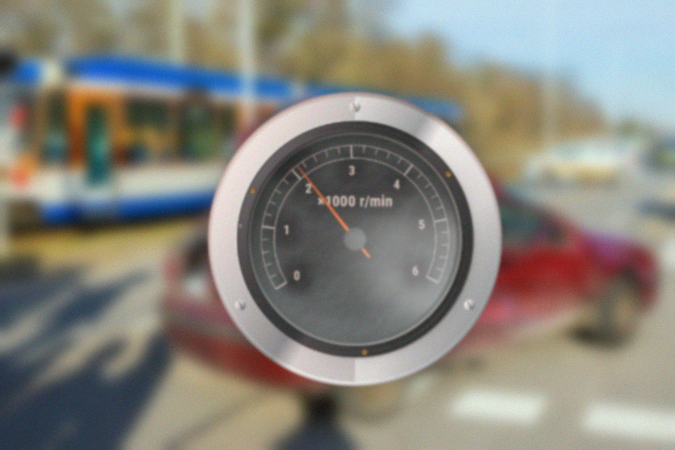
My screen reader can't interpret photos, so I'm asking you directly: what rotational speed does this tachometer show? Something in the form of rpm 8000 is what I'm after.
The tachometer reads rpm 2100
